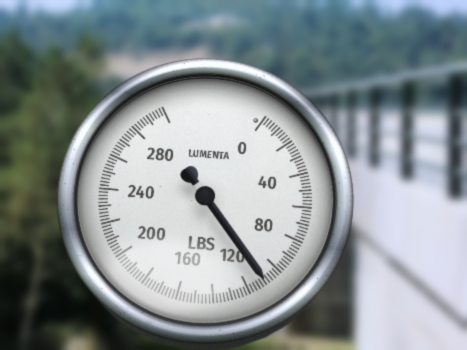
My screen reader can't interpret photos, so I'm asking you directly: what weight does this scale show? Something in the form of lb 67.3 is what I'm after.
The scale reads lb 110
